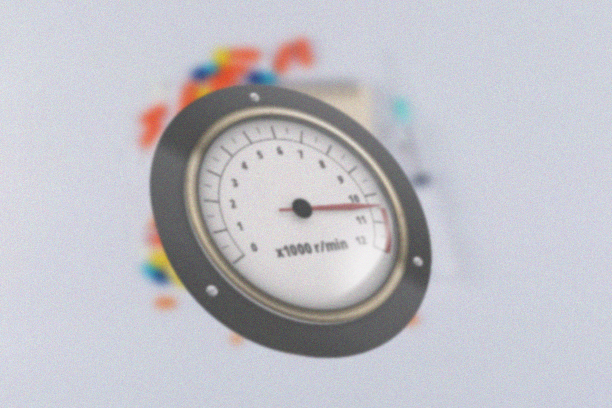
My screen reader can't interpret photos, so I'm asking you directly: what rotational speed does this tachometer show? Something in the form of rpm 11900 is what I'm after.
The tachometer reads rpm 10500
